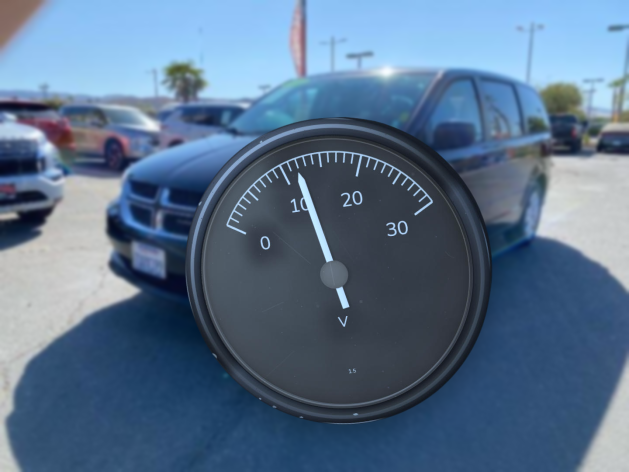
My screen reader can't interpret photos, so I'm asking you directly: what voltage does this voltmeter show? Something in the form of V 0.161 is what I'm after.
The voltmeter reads V 12
